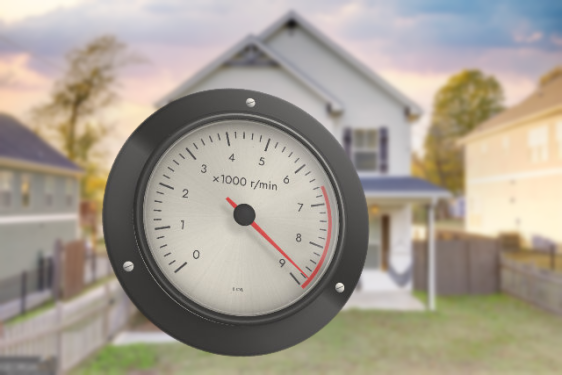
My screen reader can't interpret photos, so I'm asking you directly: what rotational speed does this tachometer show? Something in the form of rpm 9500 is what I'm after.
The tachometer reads rpm 8800
